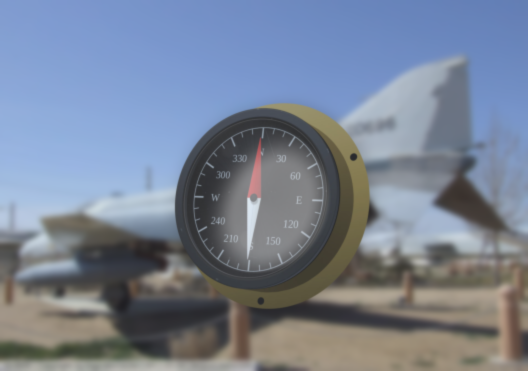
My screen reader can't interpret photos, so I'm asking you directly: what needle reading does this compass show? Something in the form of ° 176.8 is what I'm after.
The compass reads ° 0
